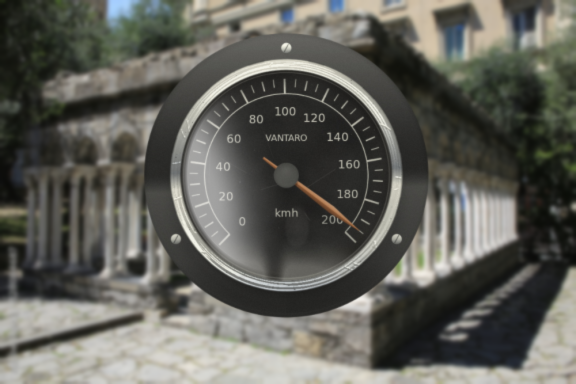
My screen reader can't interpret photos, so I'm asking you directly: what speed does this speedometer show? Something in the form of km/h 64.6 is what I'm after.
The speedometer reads km/h 195
